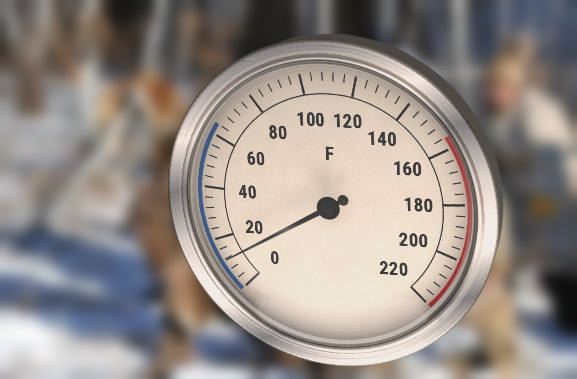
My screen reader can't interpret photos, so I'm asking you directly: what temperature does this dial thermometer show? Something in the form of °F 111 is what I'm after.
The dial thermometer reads °F 12
